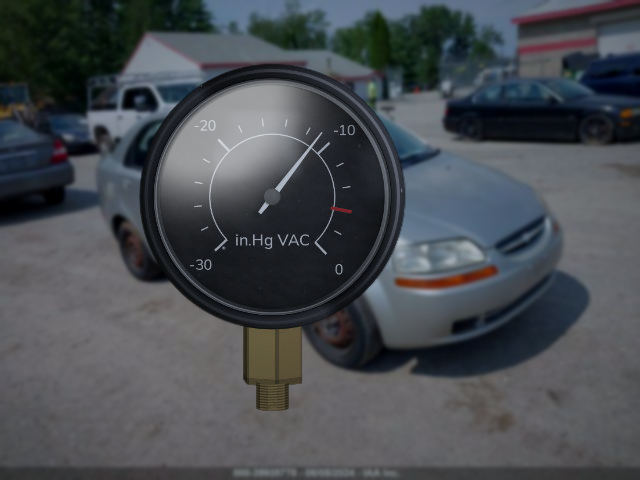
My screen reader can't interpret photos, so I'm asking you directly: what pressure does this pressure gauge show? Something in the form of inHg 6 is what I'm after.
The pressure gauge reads inHg -11
